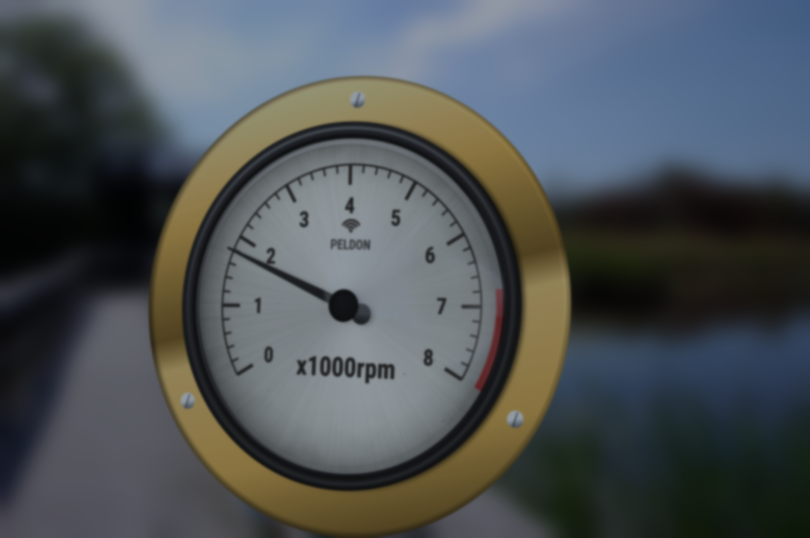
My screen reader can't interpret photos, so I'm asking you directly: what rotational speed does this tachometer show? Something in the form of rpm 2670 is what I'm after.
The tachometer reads rpm 1800
